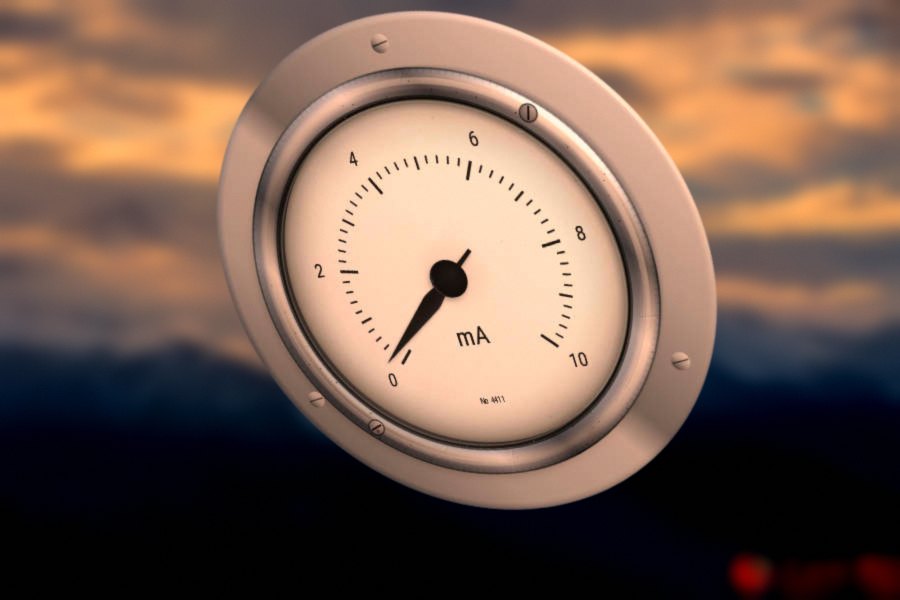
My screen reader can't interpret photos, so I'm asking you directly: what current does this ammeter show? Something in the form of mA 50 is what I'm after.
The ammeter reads mA 0.2
